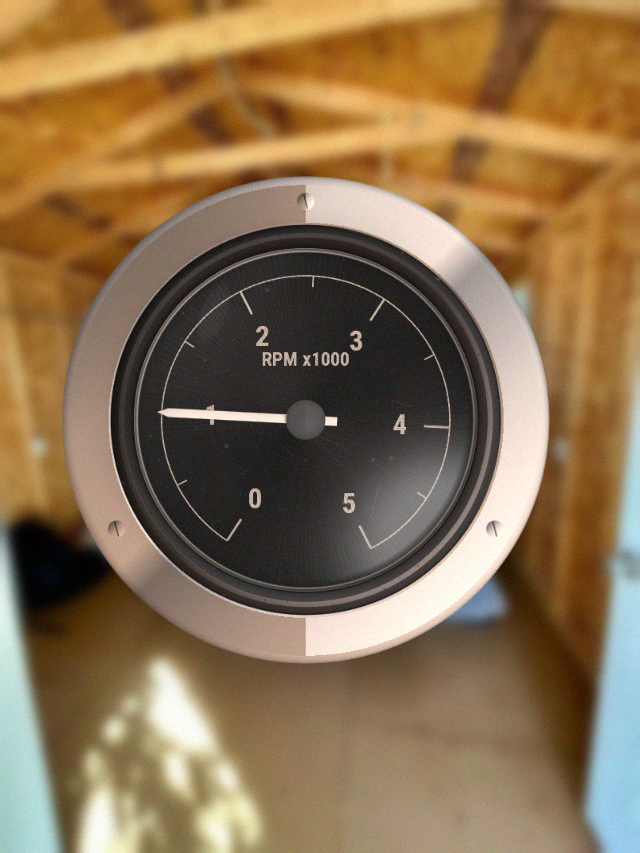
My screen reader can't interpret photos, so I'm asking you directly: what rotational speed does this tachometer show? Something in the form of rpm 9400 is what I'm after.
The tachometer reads rpm 1000
